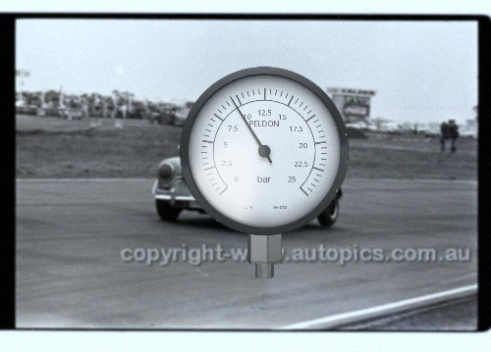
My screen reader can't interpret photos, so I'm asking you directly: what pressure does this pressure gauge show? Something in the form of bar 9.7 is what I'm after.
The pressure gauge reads bar 9.5
